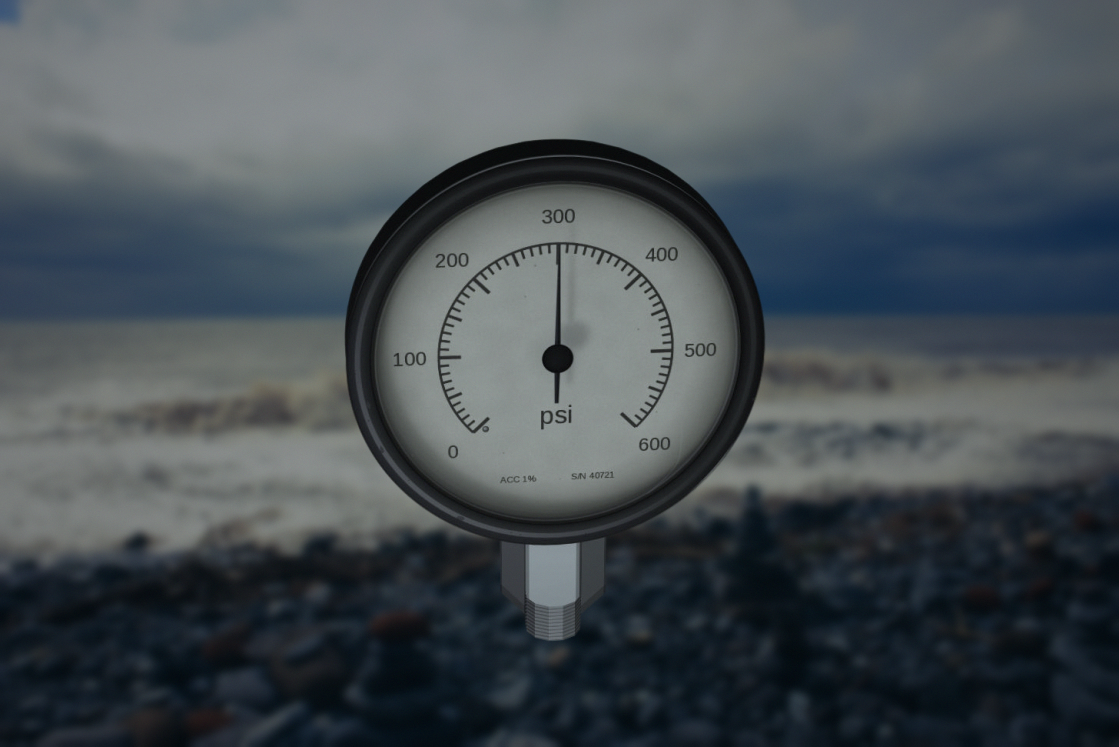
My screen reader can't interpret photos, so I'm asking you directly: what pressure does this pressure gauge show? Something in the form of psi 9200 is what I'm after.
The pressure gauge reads psi 300
